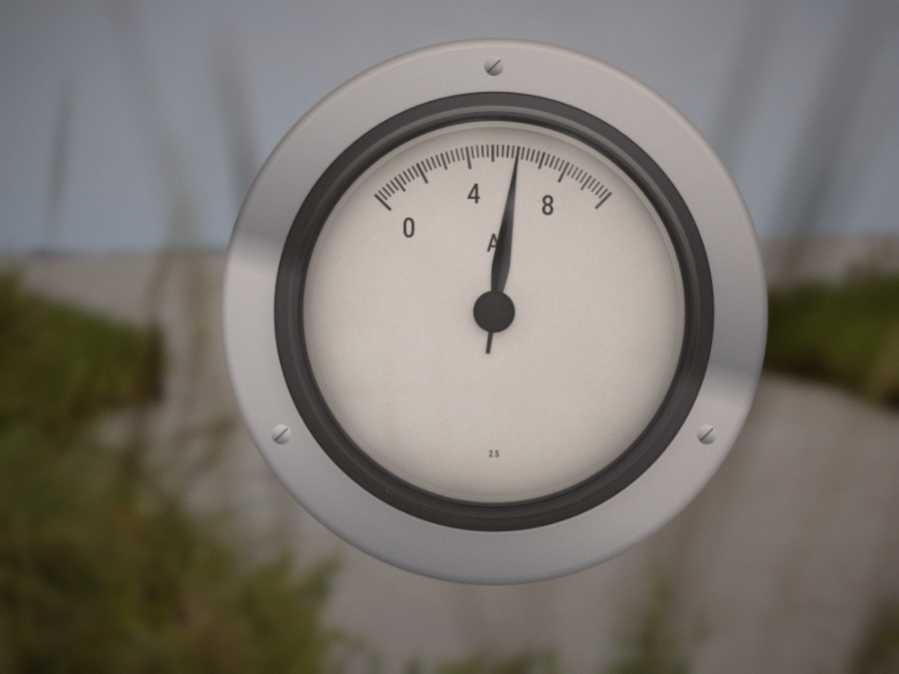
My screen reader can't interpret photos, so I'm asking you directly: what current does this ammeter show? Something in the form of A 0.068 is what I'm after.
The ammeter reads A 6
